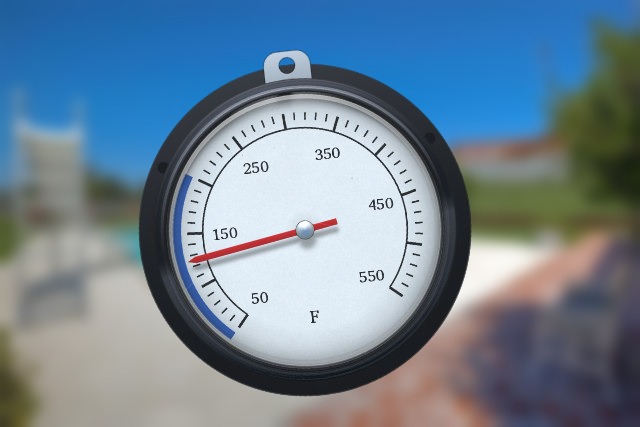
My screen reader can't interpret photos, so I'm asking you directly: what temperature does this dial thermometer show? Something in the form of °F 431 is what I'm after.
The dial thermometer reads °F 125
